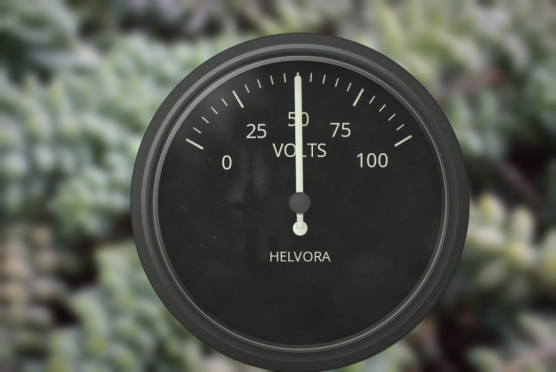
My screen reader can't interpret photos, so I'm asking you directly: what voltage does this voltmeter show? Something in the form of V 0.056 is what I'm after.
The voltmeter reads V 50
